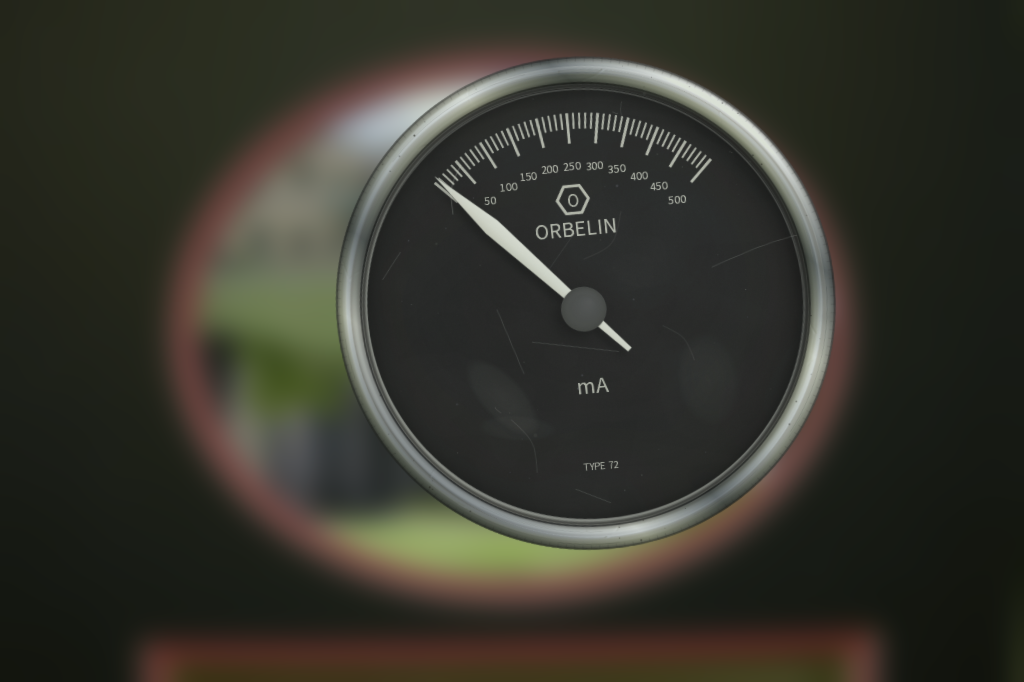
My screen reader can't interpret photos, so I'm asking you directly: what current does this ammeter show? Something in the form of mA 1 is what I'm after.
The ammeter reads mA 10
